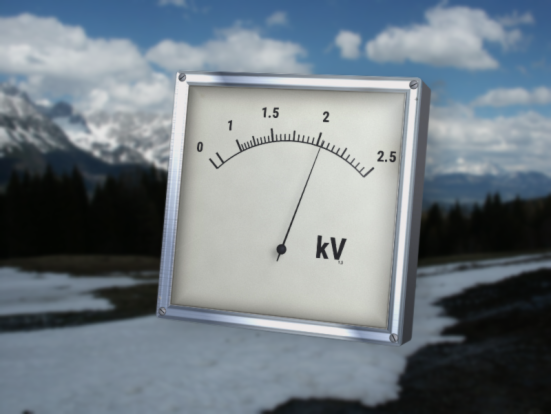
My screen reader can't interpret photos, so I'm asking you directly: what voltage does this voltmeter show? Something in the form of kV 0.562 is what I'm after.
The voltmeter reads kV 2.05
